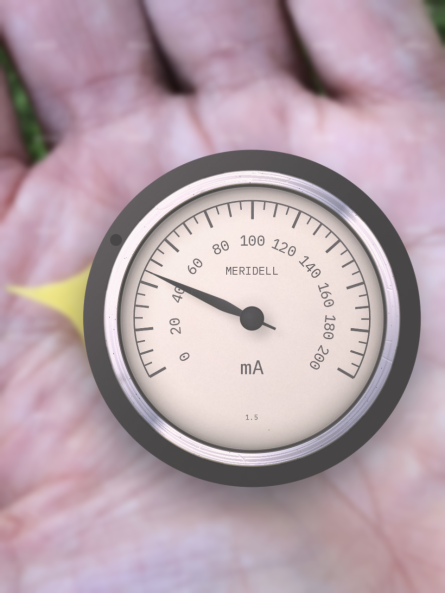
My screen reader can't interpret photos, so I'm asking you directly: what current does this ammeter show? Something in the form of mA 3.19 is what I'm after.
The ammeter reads mA 45
